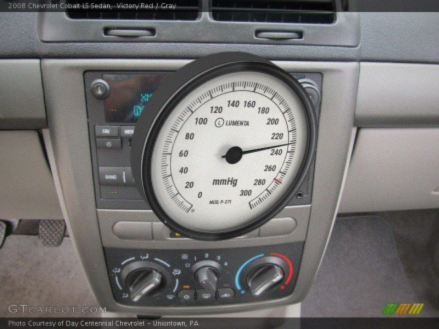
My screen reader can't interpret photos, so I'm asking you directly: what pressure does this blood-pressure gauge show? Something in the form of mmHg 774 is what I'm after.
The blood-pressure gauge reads mmHg 230
